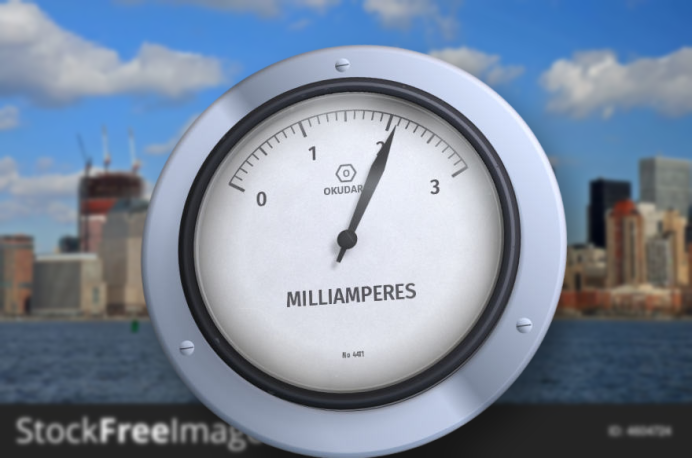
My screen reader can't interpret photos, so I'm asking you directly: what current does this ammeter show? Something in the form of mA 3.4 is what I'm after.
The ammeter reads mA 2.1
